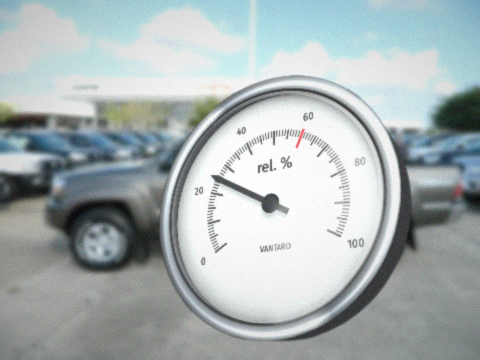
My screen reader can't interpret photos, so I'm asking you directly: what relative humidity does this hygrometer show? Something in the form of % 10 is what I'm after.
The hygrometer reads % 25
